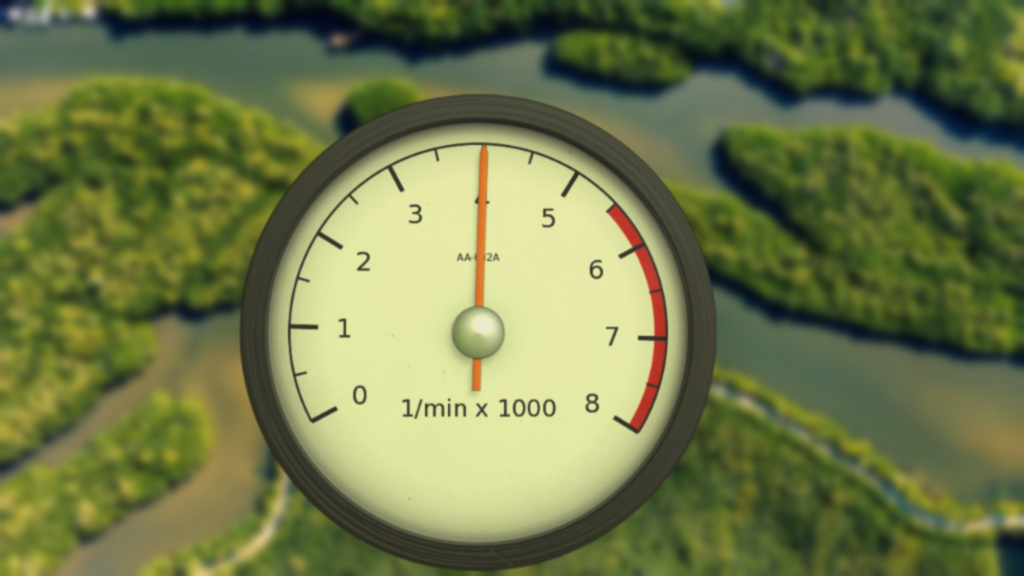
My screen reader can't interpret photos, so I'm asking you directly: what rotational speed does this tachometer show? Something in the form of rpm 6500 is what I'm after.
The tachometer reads rpm 4000
